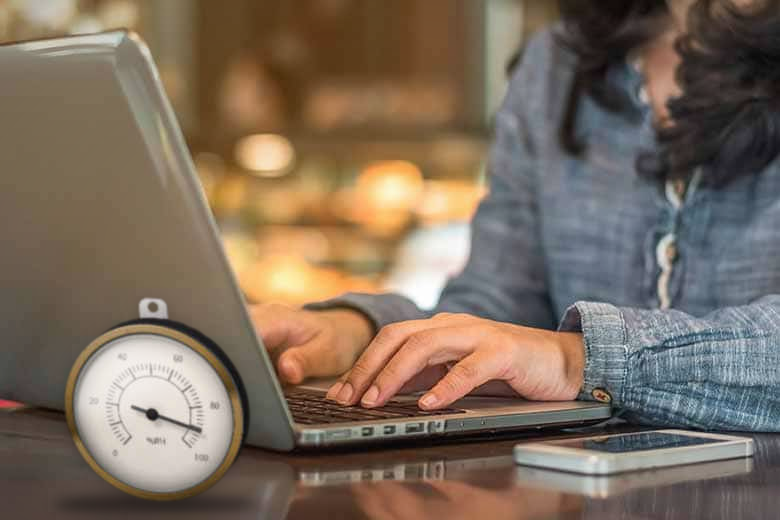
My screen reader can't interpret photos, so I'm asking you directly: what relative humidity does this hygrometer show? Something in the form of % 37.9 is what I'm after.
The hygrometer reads % 90
